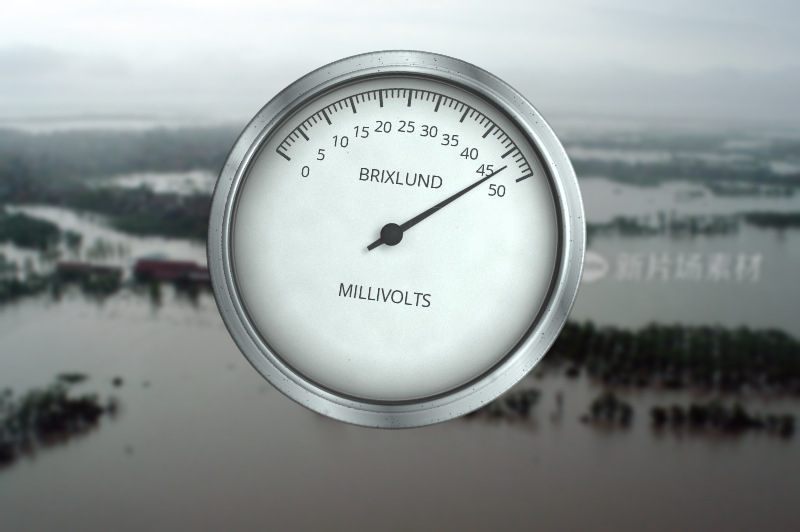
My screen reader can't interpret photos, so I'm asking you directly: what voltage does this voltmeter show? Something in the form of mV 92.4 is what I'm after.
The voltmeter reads mV 47
